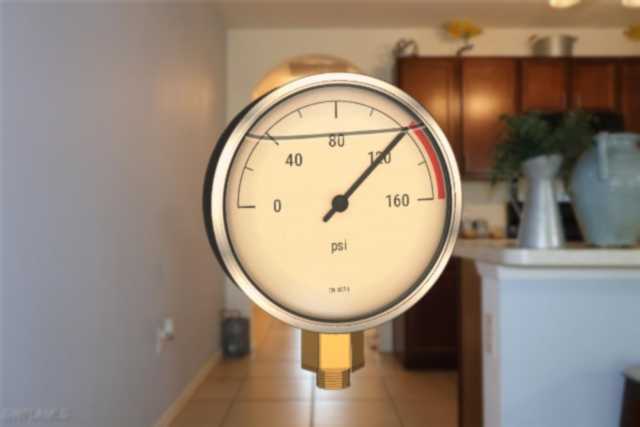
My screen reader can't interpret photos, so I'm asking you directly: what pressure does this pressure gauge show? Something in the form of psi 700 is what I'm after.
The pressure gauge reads psi 120
